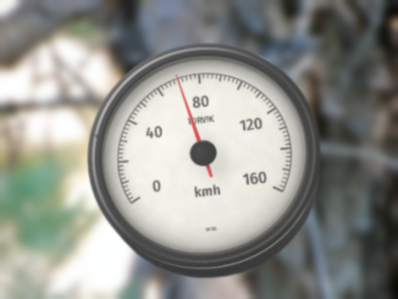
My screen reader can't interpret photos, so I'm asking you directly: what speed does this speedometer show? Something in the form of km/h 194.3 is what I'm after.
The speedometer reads km/h 70
